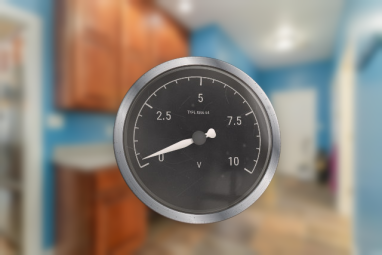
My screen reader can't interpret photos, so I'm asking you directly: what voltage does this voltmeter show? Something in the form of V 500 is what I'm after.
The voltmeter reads V 0.25
